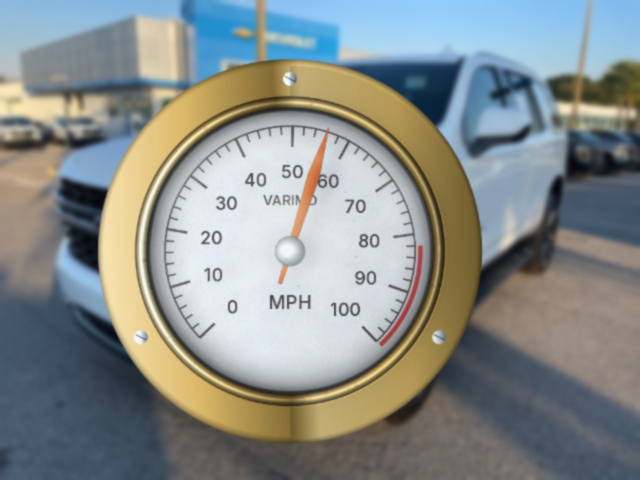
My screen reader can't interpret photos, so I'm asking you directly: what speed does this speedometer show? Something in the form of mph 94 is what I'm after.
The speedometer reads mph 56
